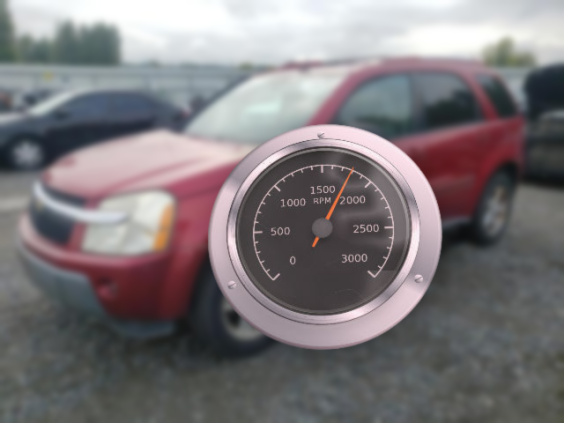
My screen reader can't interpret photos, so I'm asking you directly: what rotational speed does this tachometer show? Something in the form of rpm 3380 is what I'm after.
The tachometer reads rpm 1800
